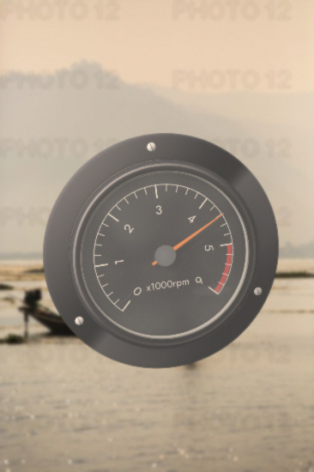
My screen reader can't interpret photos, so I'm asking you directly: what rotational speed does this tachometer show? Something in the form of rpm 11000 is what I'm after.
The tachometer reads rpm 4400
